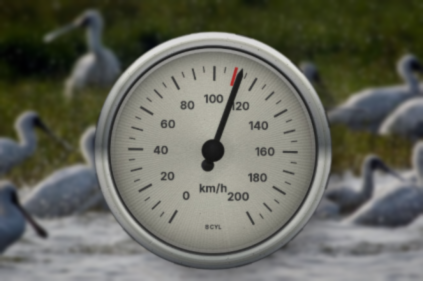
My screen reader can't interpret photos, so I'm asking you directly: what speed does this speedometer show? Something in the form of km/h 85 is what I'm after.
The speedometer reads km/h 112.5
